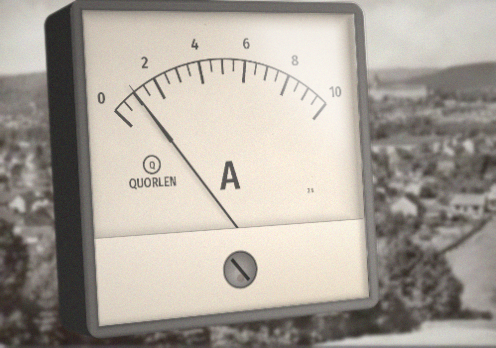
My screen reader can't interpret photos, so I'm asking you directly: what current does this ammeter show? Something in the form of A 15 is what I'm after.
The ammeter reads A 1
